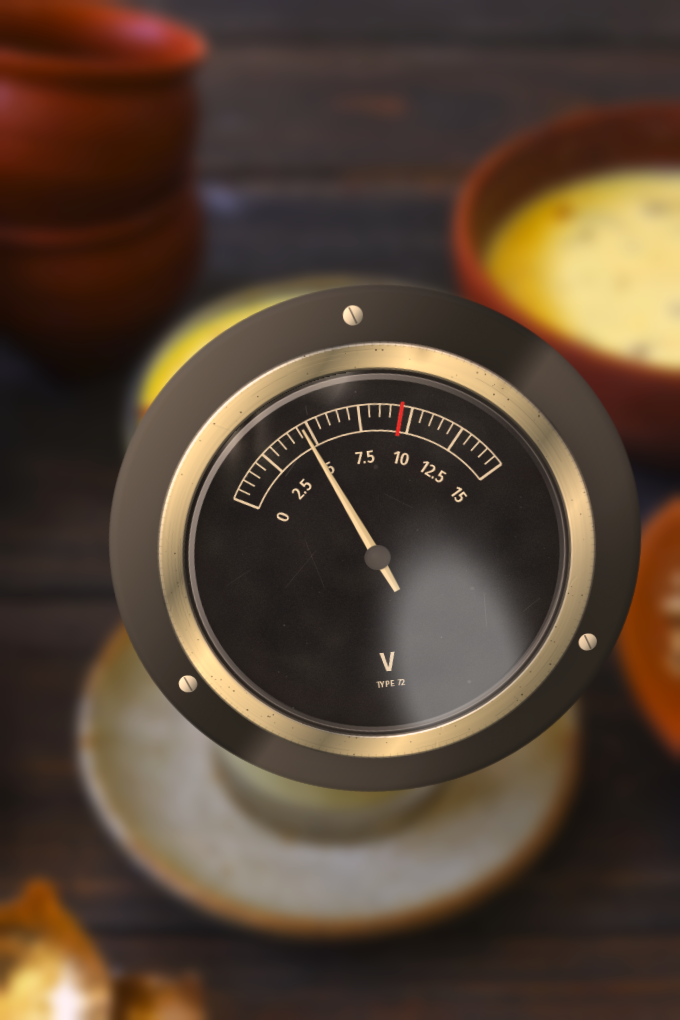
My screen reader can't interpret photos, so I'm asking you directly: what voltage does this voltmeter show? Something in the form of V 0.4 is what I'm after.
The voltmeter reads V 4.75
